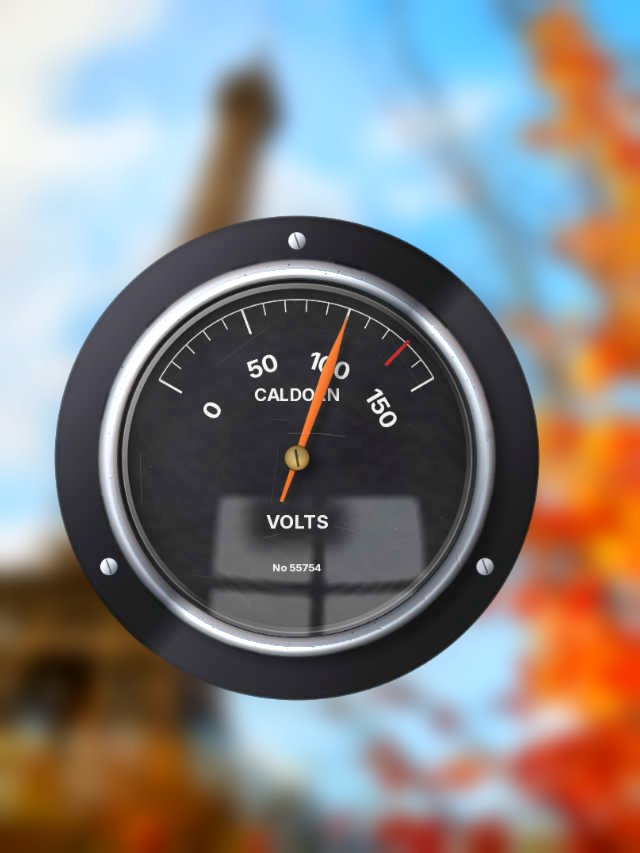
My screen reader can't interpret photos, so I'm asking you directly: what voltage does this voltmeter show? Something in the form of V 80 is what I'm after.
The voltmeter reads V 100
